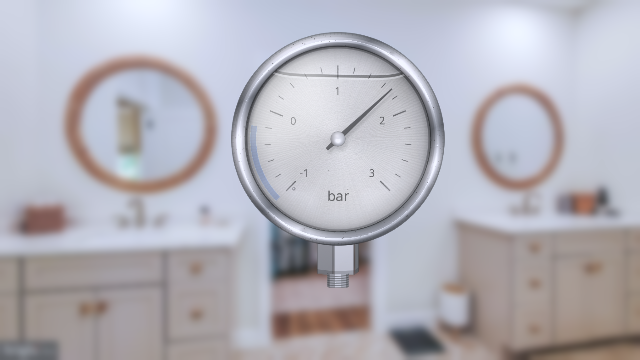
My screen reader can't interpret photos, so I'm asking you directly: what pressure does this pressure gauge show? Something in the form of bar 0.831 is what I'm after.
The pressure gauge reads bar 1.7
